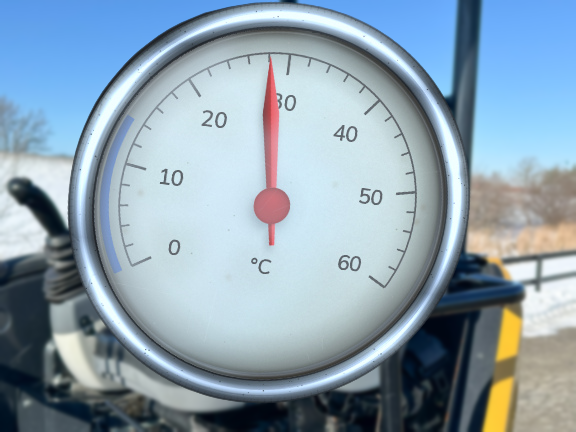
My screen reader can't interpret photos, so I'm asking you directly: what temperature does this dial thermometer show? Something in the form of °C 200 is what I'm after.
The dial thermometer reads °C 28
